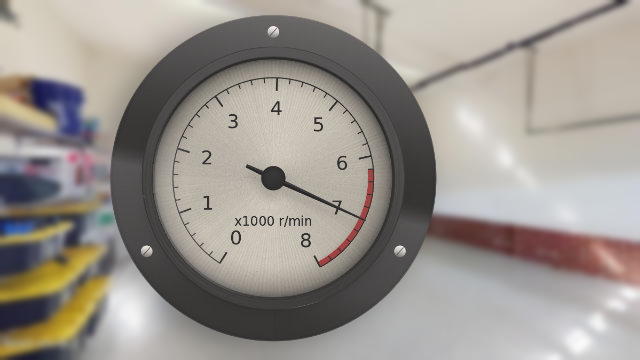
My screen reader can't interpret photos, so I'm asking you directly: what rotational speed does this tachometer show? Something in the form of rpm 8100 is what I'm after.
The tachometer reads rpm 7000
